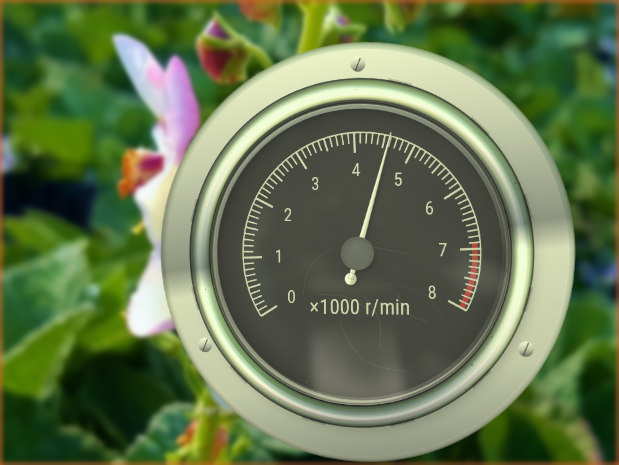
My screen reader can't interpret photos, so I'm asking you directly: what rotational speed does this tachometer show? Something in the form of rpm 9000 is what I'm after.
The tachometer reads rpm 4600
